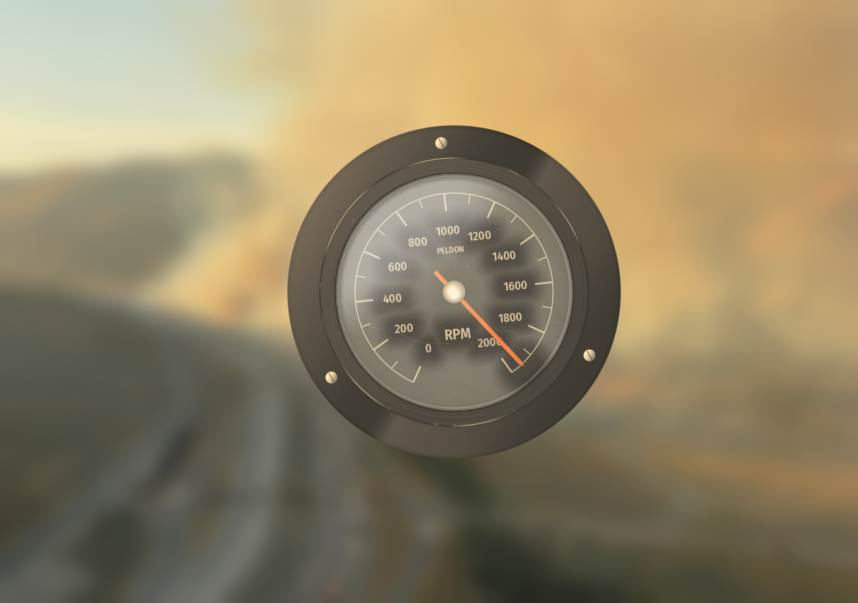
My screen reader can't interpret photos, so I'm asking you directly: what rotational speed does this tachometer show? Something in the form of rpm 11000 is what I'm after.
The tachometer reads rpm 1950
